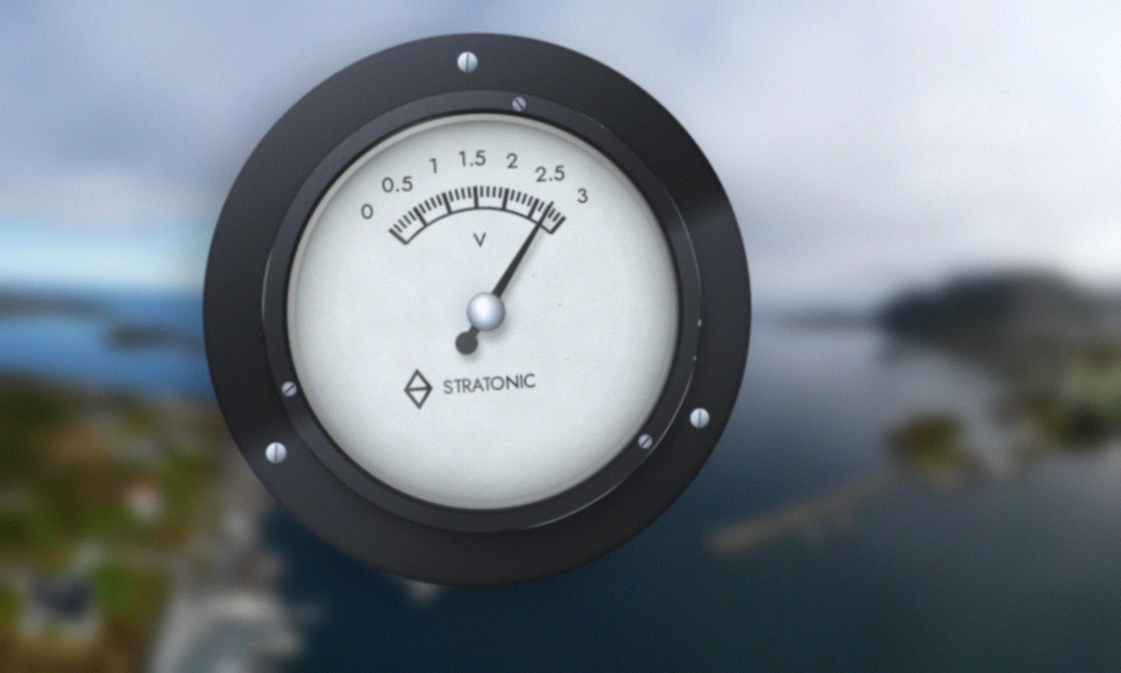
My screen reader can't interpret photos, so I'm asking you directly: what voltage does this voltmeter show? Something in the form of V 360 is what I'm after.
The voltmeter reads V 2.7
